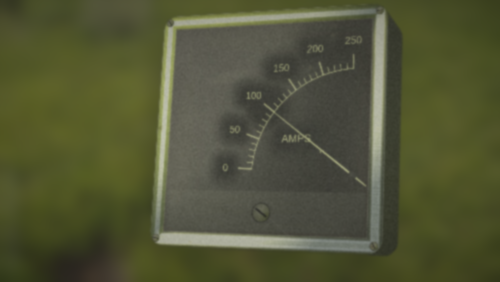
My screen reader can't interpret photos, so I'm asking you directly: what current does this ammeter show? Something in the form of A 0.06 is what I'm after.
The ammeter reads A 100
